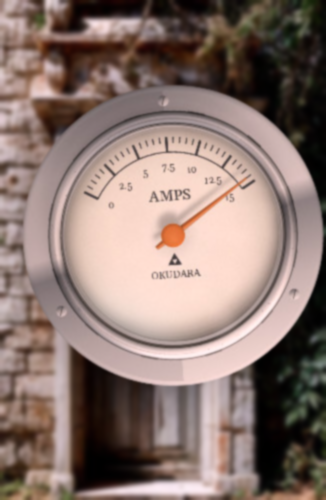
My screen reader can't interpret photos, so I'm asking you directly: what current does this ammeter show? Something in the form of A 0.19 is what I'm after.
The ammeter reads A 14.5
